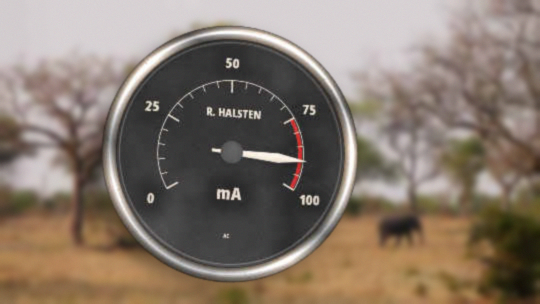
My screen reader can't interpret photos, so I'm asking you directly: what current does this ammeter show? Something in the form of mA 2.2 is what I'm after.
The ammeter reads mA 90
